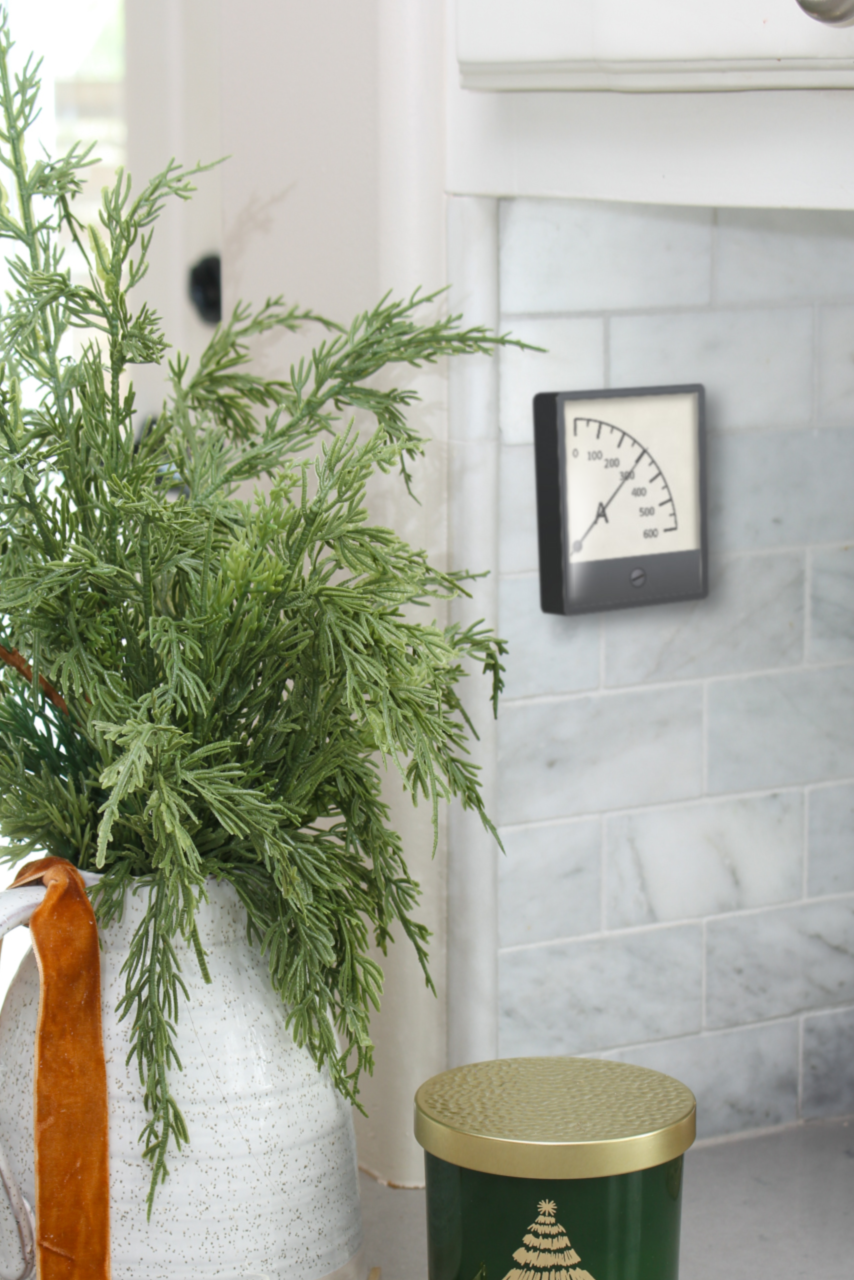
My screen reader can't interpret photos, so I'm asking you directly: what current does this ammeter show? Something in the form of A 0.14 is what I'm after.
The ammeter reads A 300
